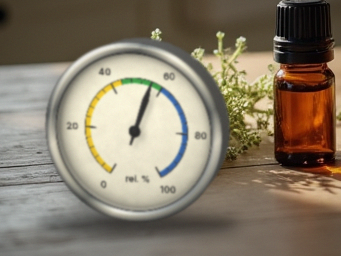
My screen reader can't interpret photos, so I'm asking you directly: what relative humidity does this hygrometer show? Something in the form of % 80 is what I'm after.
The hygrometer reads % 56
